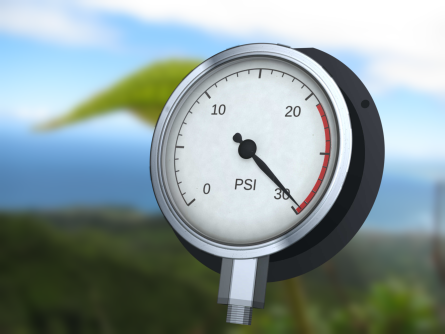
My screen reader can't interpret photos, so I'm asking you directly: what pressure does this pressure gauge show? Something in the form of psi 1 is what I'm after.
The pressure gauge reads psi 29.5
